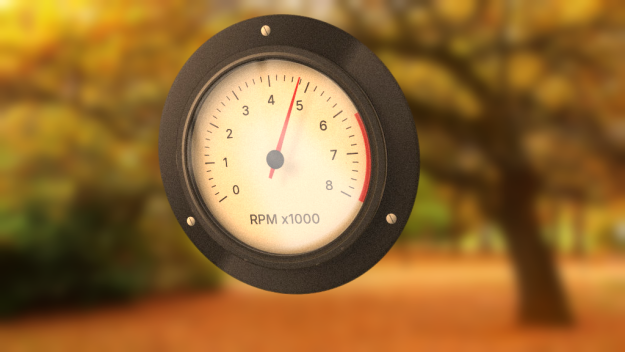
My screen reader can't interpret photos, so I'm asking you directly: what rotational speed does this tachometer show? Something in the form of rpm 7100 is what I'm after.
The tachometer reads rpm 4800
